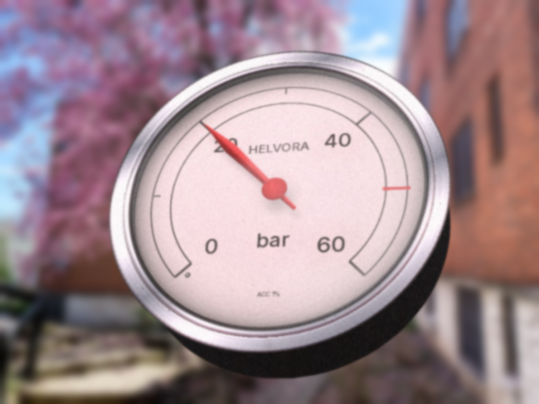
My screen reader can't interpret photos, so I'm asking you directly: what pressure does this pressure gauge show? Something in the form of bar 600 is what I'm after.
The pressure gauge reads bar 20
